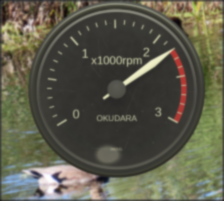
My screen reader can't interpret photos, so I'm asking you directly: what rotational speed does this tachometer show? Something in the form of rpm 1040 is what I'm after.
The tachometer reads rpm 2200
